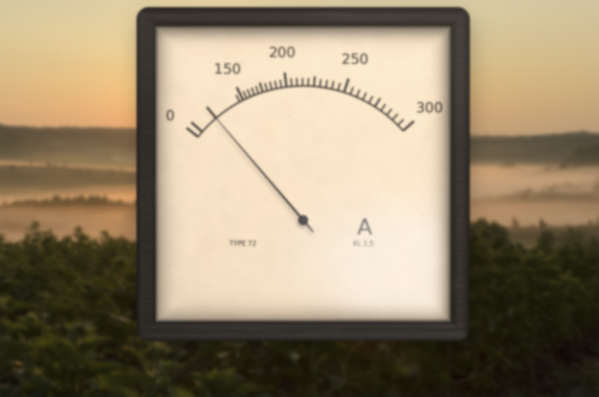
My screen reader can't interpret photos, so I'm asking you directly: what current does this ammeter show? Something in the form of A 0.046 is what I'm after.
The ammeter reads A 100
